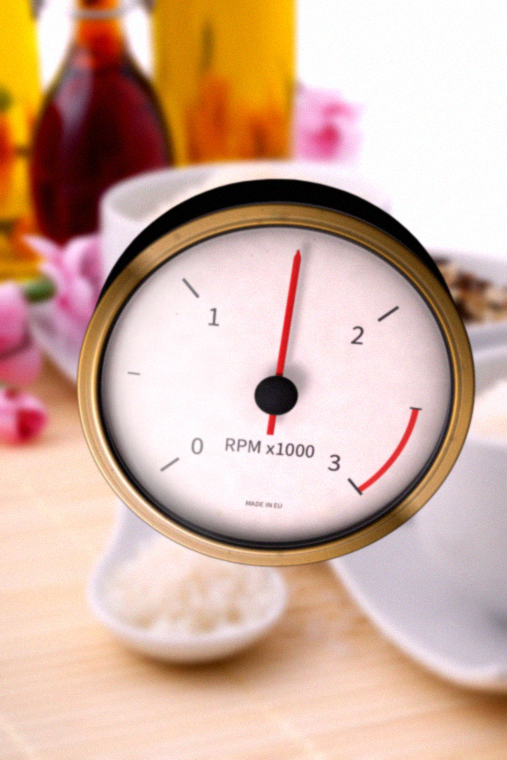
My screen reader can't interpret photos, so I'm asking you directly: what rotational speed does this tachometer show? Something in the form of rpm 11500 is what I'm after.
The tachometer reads rpm 1500
